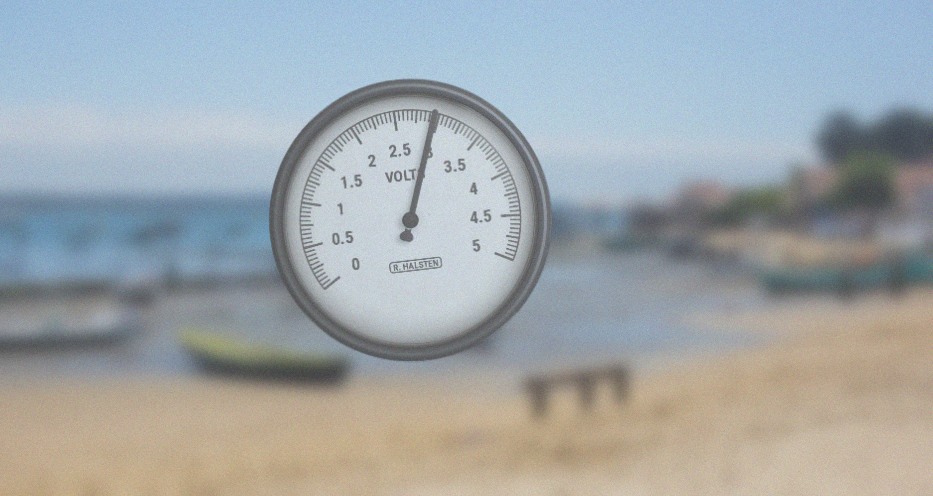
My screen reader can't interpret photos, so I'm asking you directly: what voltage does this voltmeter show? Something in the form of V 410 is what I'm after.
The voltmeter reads V 2.95
